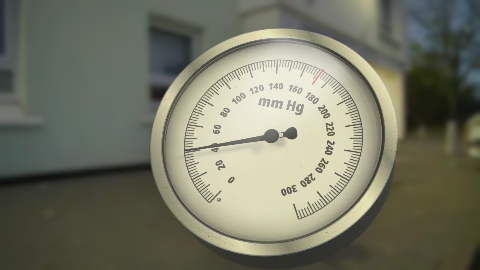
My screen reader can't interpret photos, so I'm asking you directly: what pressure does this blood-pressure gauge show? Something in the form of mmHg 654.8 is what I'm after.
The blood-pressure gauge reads mmHg 40
